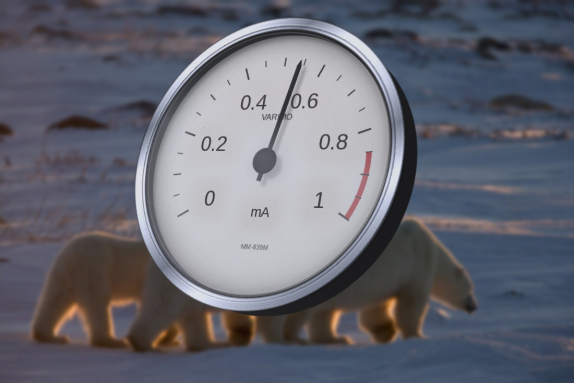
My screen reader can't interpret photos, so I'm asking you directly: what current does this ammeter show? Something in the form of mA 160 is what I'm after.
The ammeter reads mA 0.55
